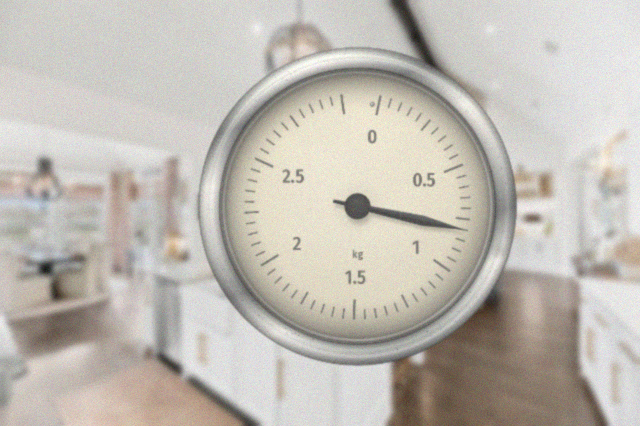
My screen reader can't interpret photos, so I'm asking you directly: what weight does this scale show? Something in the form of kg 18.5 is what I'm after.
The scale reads kg 0.8
